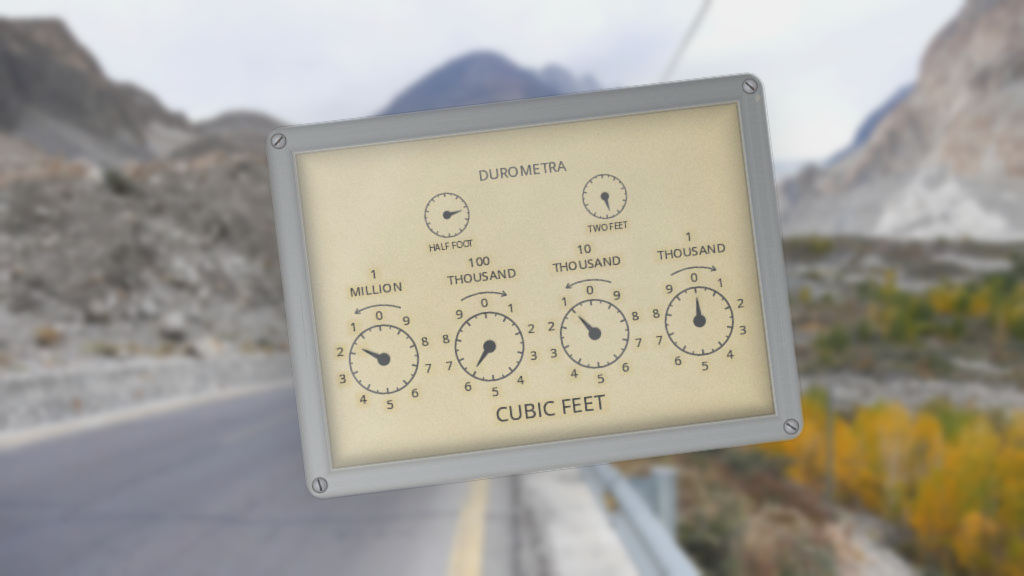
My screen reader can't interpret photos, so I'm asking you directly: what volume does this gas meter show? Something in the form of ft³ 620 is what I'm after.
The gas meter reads ft³ 161000
